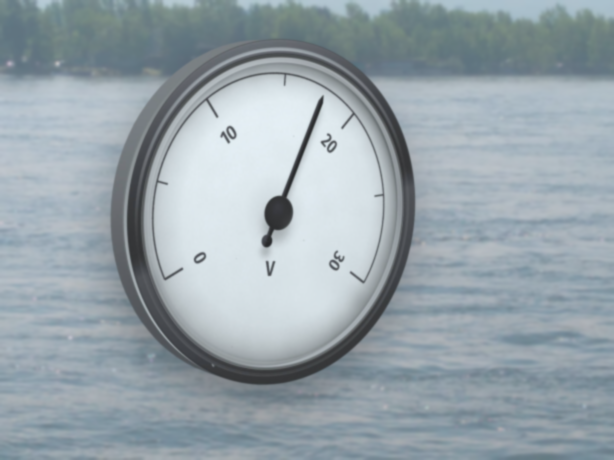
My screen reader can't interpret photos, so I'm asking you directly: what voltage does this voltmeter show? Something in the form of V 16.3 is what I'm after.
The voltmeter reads V 17.5
